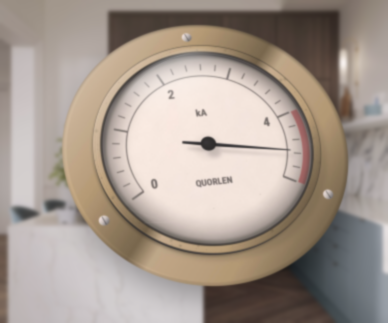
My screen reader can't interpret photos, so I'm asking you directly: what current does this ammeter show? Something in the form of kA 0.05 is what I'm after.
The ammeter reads kA 4.6
